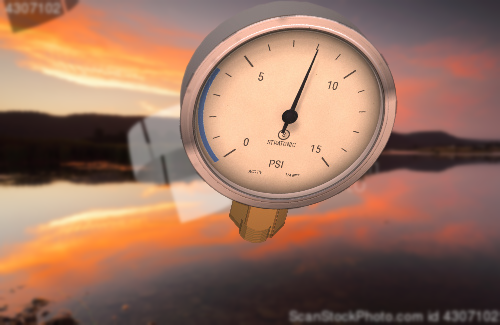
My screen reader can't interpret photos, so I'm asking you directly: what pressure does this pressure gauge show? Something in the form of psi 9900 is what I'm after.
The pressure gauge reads psi 8
